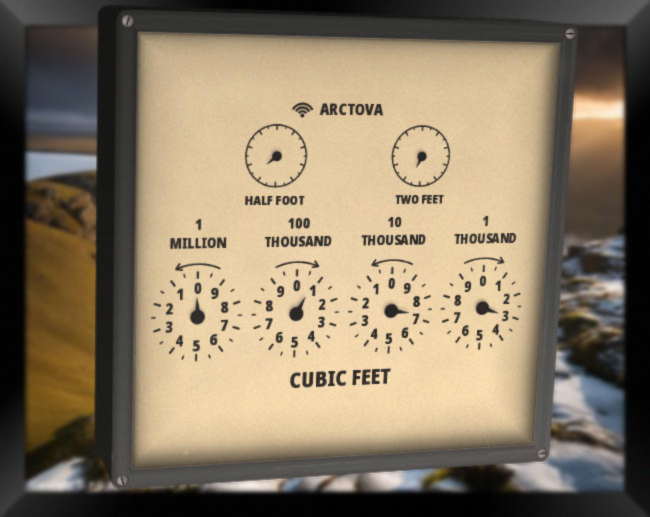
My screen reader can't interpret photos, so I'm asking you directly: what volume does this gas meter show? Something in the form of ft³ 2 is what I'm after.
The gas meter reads ft³ 7300
